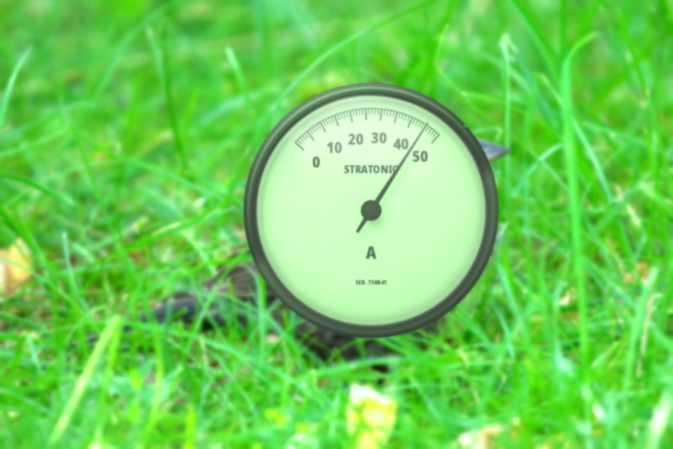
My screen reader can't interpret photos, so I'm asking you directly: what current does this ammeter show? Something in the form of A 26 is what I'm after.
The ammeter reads A 45
